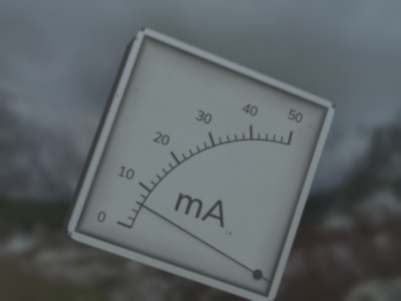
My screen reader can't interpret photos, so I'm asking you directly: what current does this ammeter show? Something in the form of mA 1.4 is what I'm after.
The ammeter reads mA 6
